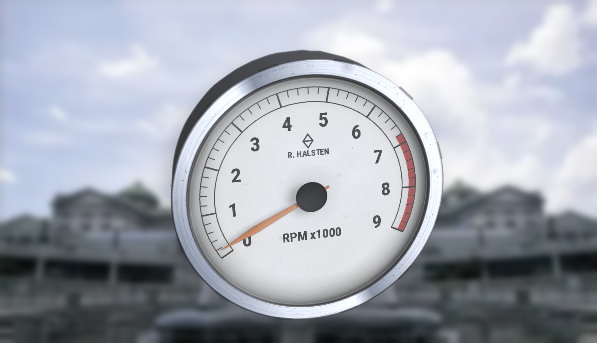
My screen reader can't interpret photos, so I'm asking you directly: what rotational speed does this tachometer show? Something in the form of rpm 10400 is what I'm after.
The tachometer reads rpm 200
